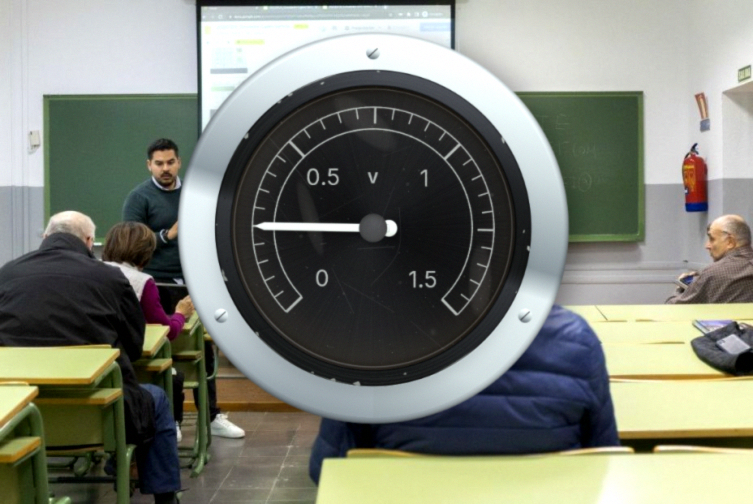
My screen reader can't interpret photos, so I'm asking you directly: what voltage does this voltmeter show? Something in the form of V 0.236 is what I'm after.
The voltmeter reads V 0.25
